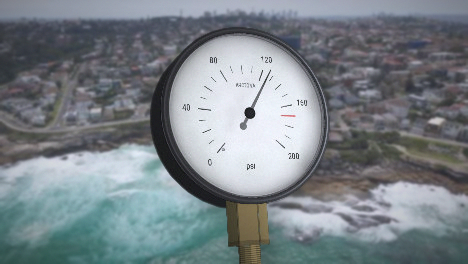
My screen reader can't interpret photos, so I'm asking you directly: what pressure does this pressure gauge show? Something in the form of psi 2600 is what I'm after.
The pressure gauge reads psi 125
